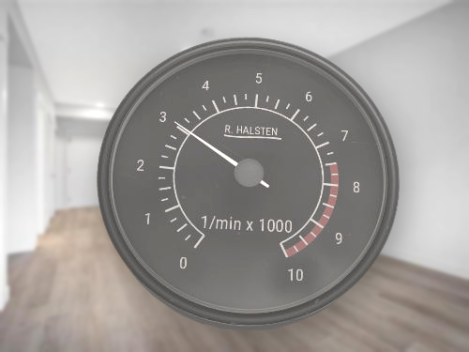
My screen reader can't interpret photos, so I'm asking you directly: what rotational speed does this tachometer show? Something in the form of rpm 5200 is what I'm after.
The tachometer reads rpm 3000
